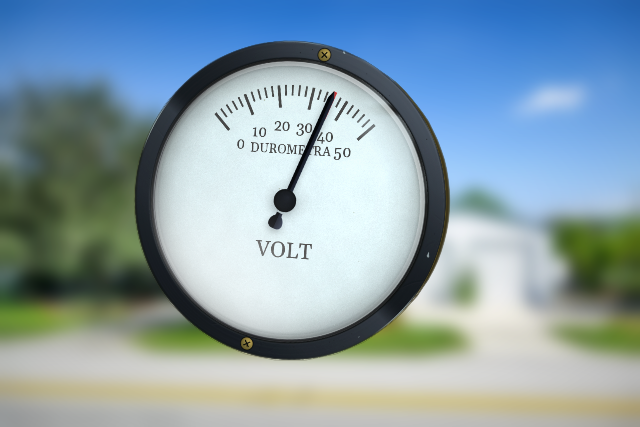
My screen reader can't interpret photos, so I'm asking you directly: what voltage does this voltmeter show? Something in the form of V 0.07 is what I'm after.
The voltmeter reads V 36
